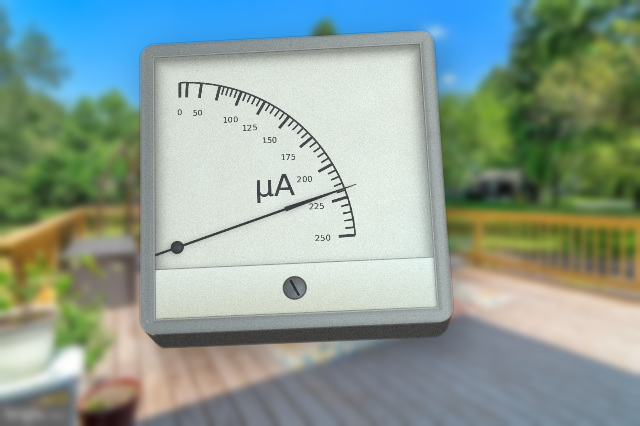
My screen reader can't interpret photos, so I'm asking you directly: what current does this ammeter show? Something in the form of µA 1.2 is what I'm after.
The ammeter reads µA 220
